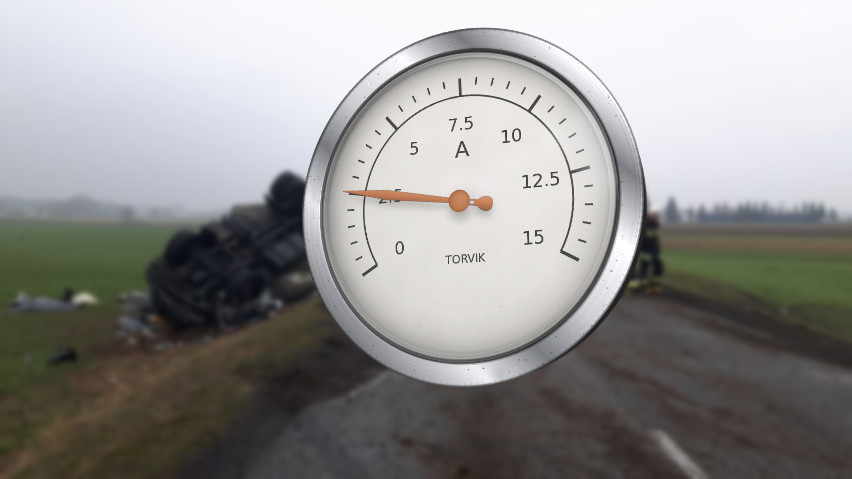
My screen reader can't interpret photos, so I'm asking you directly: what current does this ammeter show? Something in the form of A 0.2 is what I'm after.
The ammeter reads A 2.5
